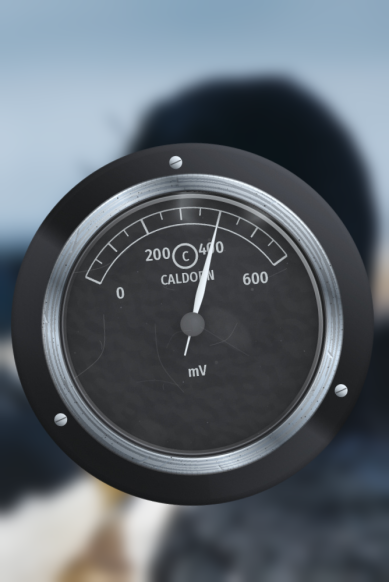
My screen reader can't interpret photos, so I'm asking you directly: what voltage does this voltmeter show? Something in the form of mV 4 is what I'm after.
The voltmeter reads mV 400
